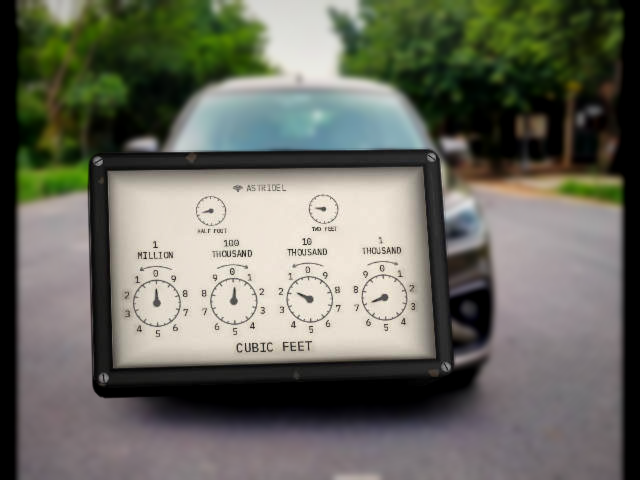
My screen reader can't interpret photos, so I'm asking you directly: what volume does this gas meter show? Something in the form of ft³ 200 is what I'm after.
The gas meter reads ft³ 1700
